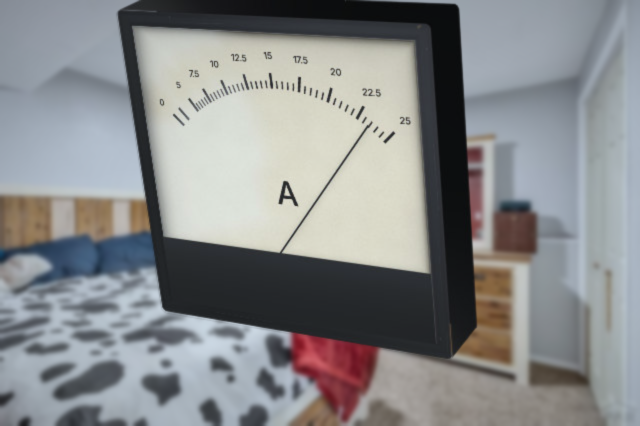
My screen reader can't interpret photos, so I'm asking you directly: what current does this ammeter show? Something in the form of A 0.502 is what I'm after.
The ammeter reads A 23.5
